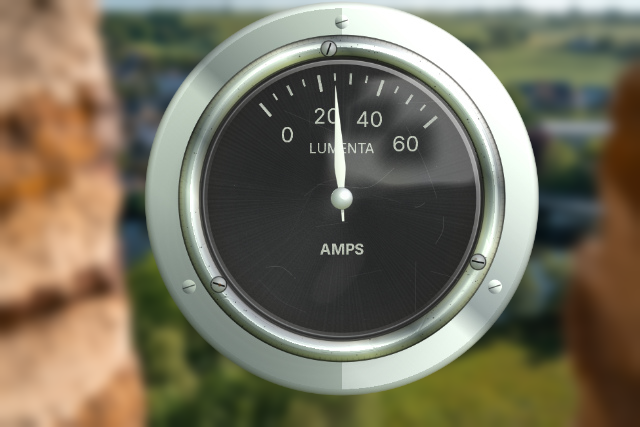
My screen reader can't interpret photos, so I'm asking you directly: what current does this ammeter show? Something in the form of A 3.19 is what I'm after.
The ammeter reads A 25
